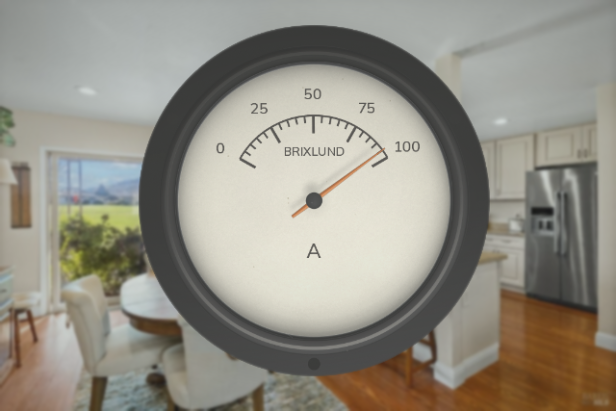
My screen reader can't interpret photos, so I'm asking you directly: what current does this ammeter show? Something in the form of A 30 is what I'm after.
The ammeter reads A 95
